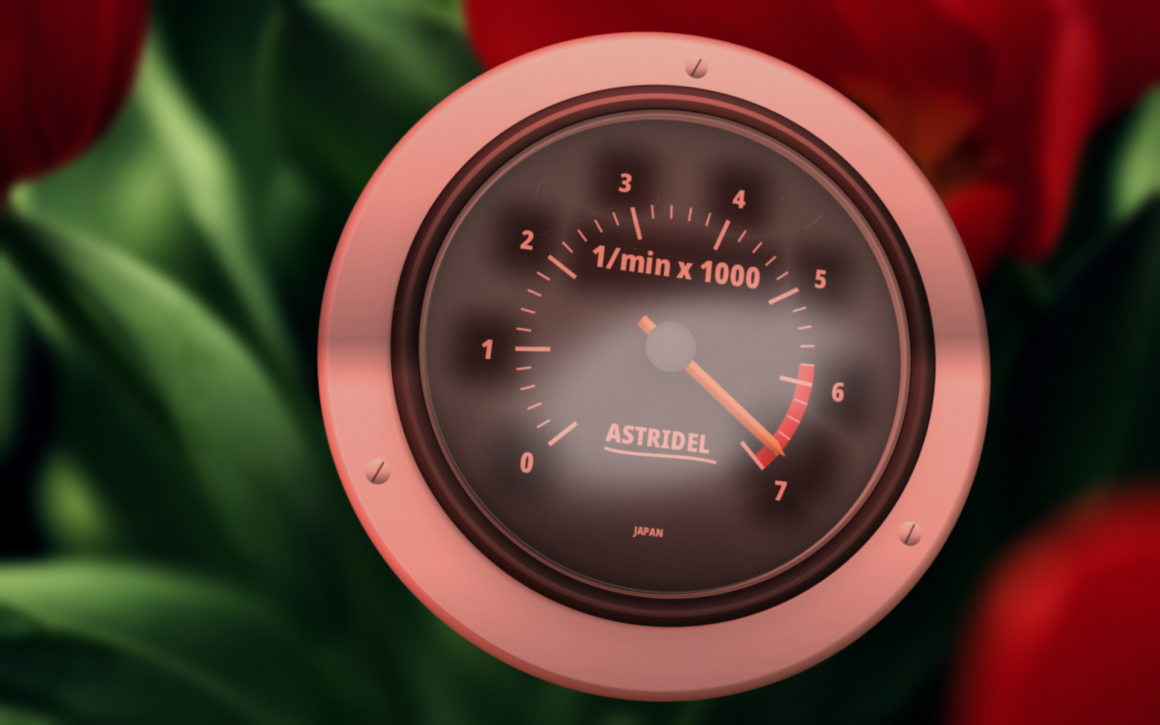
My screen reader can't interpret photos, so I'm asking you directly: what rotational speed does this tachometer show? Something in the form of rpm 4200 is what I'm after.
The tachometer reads rpm 6800
